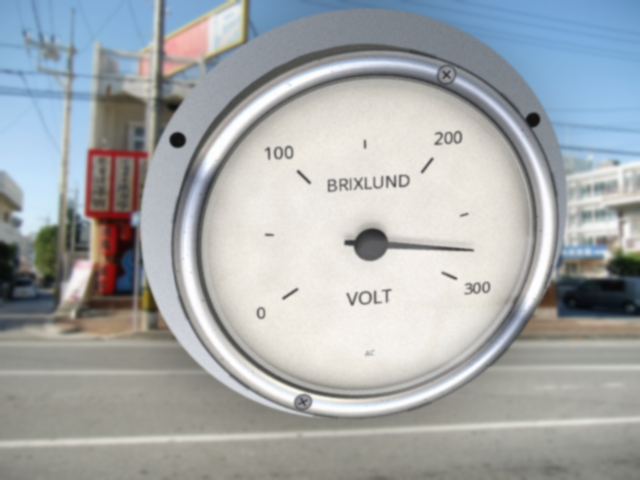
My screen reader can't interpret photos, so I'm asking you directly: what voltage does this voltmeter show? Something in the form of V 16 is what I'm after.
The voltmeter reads V 275
